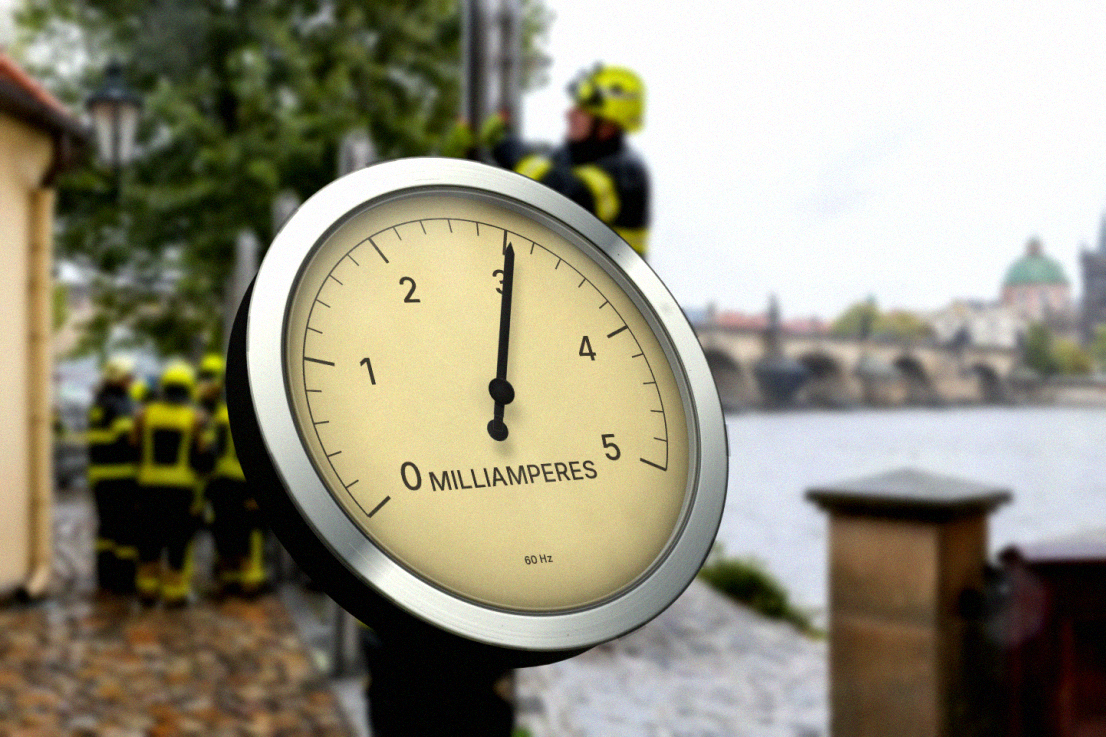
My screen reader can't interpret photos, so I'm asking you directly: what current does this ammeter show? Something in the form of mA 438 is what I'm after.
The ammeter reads mA 3
